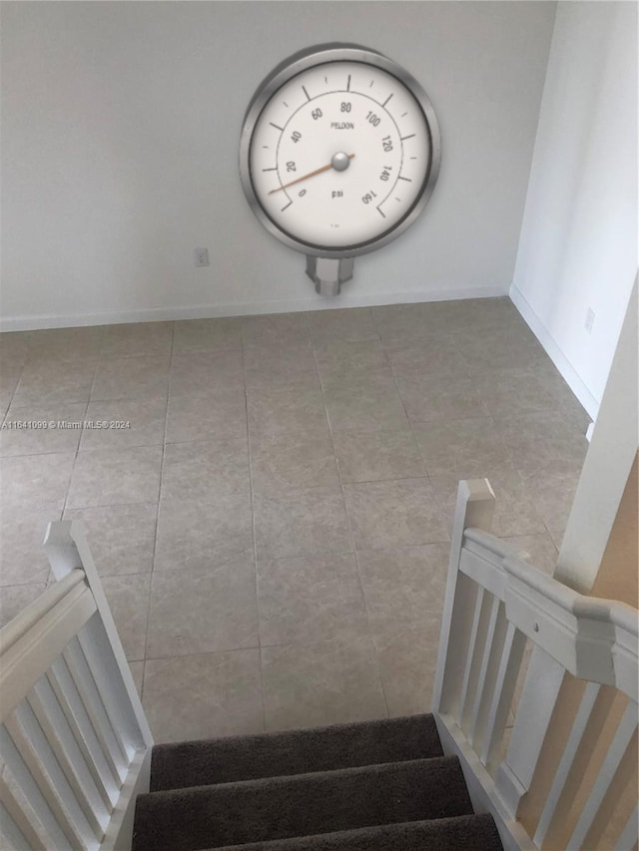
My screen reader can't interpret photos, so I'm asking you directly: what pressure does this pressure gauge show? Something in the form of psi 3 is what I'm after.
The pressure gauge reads psi 10
